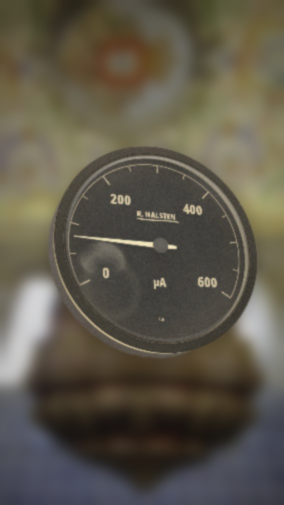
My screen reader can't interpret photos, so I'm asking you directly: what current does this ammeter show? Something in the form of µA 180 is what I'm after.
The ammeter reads µA 75
